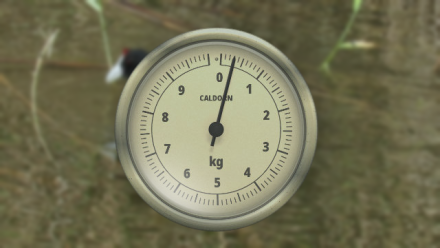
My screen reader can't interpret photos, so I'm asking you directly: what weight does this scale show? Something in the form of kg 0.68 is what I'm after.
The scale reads kg 0.3
